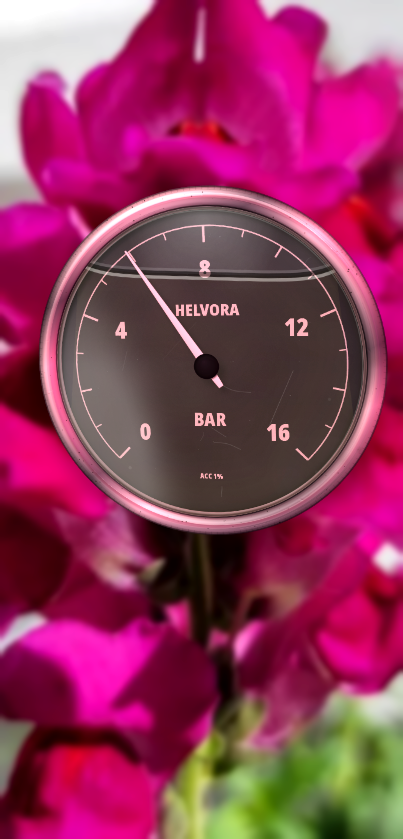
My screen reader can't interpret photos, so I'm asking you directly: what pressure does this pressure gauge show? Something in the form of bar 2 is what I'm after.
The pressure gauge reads bar 6
